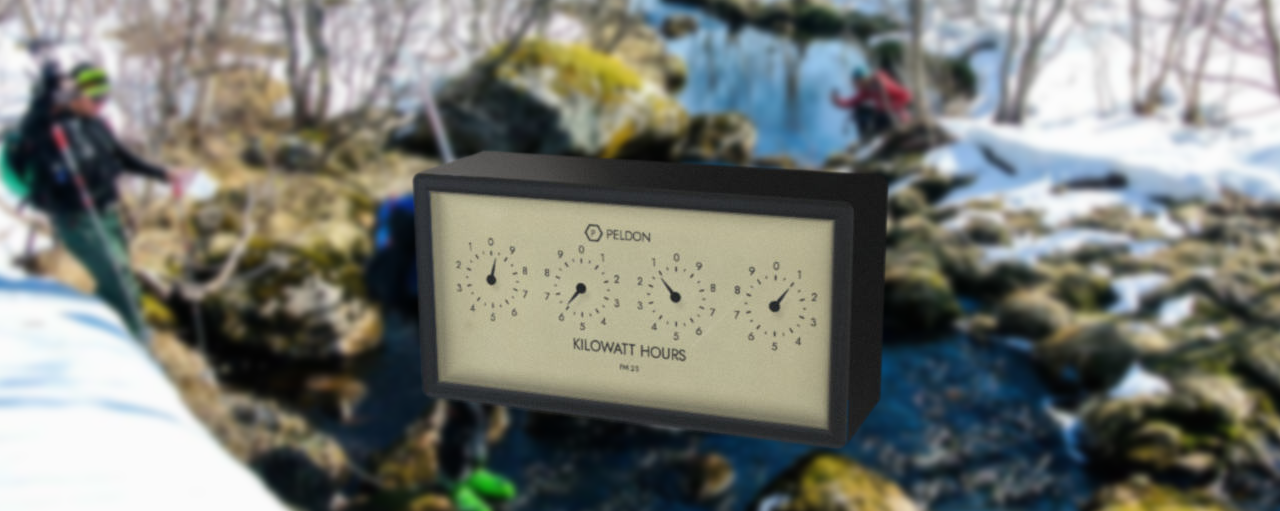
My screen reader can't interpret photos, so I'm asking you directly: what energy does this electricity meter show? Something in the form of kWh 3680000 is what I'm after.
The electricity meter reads kWh 9611
